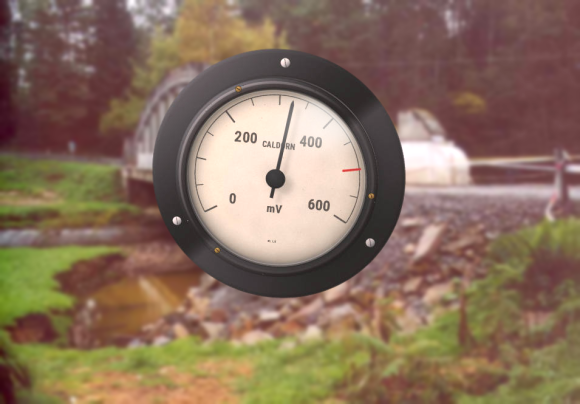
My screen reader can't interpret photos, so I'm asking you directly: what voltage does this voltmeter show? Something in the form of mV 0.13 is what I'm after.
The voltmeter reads mV 325
